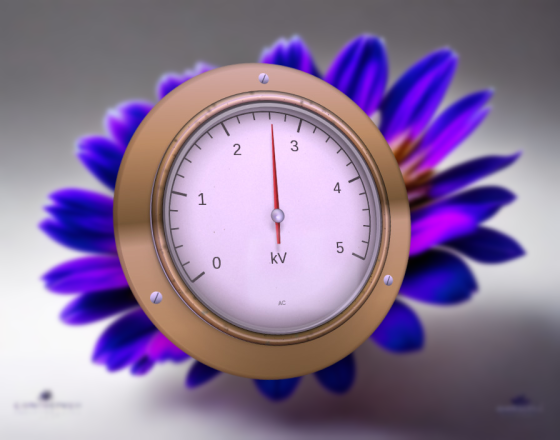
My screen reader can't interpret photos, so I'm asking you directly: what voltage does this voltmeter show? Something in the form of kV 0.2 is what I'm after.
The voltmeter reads kV 2.6
